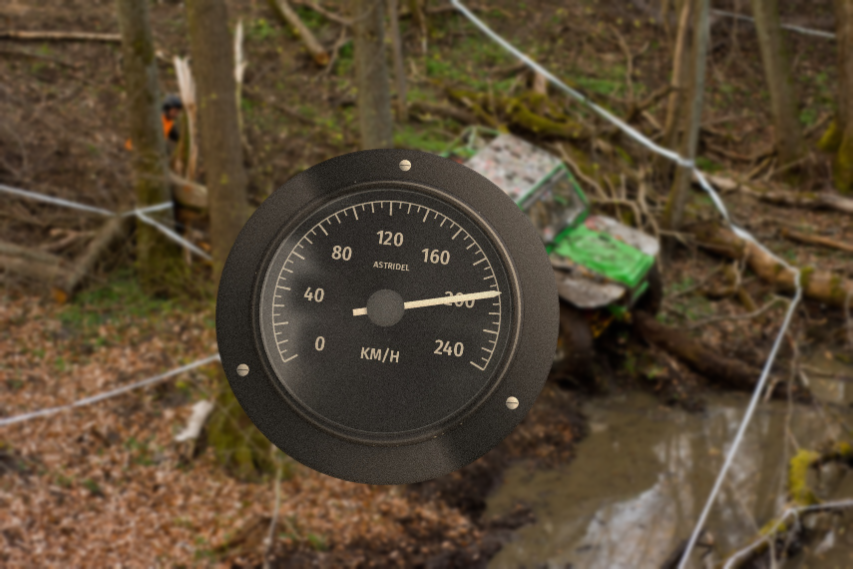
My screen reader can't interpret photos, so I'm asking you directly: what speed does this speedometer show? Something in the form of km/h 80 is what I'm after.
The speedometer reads km/h 200
